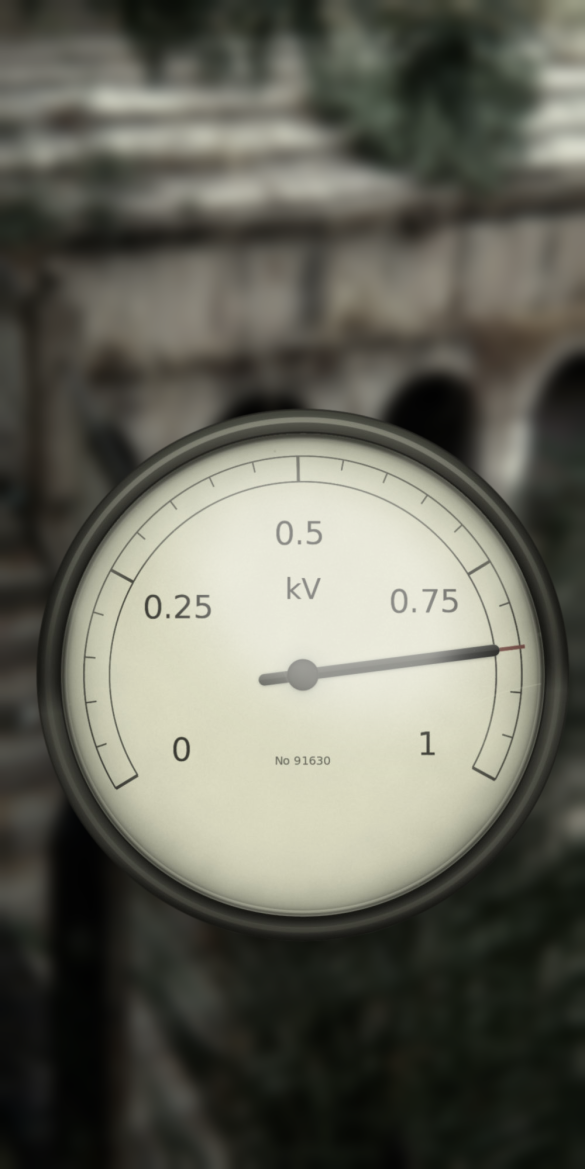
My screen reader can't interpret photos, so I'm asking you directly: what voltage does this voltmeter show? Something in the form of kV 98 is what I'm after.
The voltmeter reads kV 0.85
